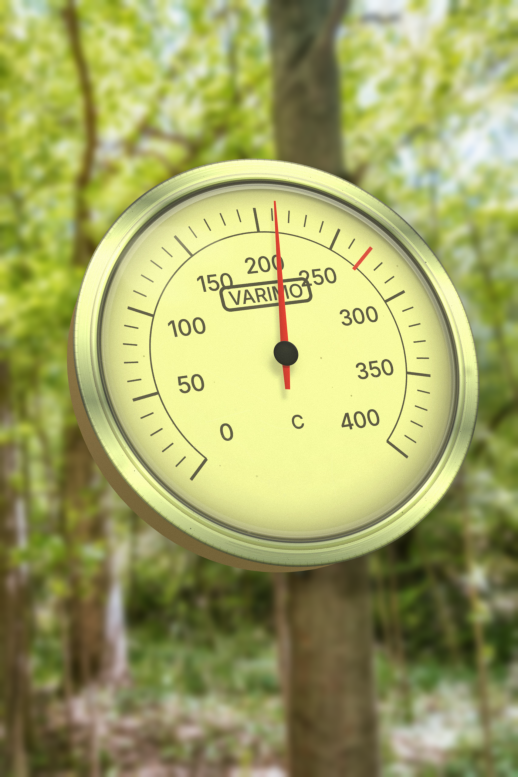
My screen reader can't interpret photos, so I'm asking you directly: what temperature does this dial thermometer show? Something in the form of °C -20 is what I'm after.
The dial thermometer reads °C 210
